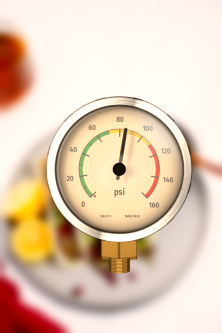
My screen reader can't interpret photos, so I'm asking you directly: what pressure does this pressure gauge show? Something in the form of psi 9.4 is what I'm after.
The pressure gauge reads psi 85
